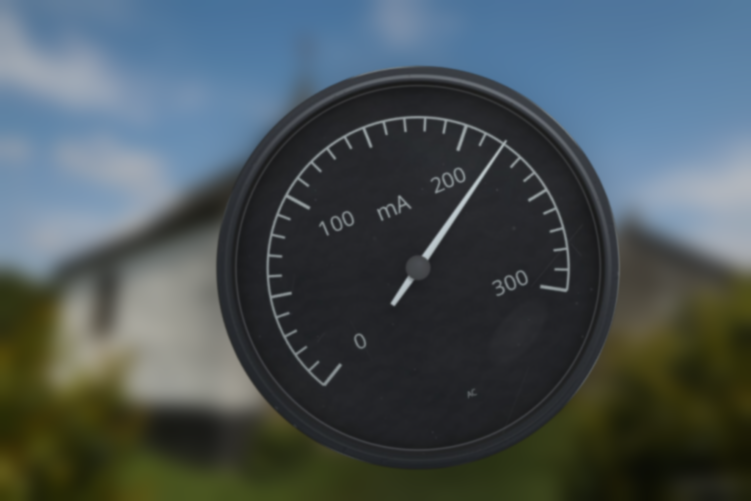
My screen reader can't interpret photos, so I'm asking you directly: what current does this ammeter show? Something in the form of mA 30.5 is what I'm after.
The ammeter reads mA 220
